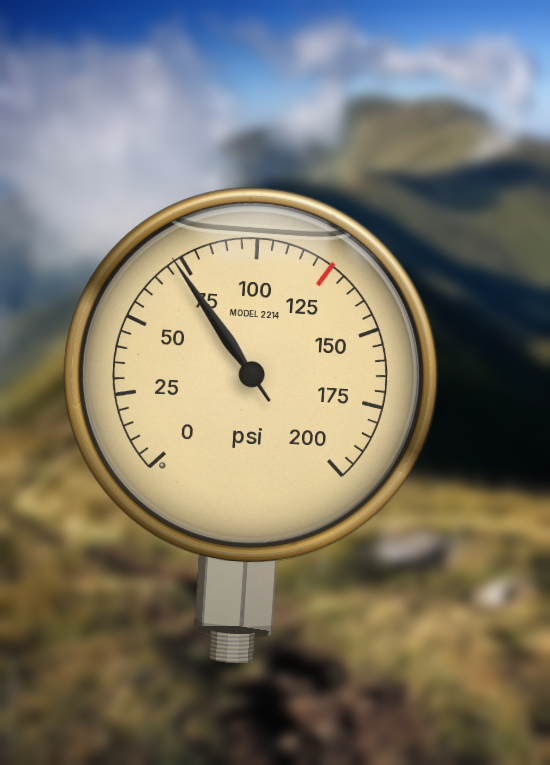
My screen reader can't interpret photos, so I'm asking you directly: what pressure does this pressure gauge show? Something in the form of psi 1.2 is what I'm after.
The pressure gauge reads psi 72.5
